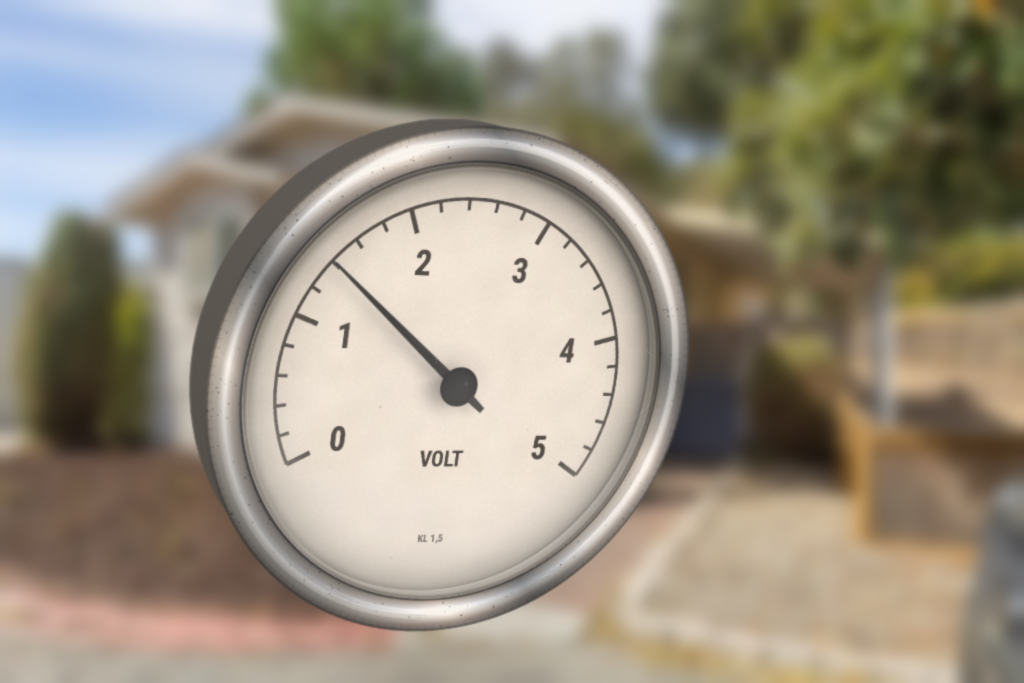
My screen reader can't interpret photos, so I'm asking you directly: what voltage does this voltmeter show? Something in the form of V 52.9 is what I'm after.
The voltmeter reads V 1.4
